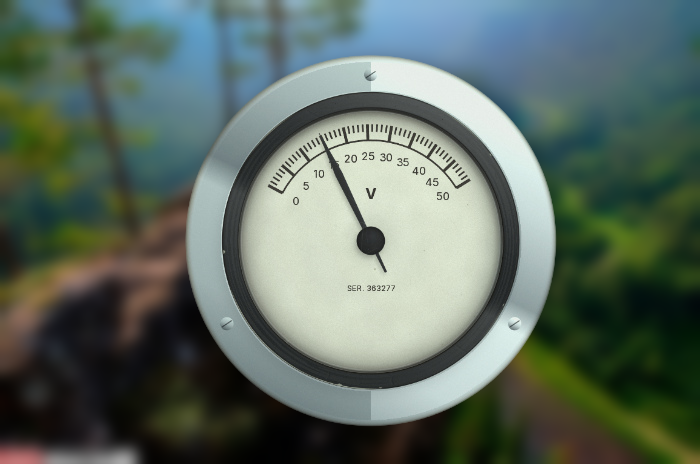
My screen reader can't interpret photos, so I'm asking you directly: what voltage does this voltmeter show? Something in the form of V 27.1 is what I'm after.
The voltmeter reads V 15
